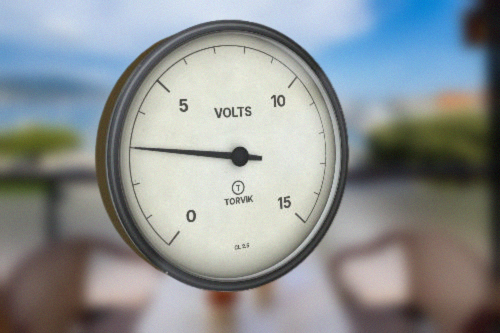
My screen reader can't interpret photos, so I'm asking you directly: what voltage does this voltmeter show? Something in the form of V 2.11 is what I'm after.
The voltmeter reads V 3
